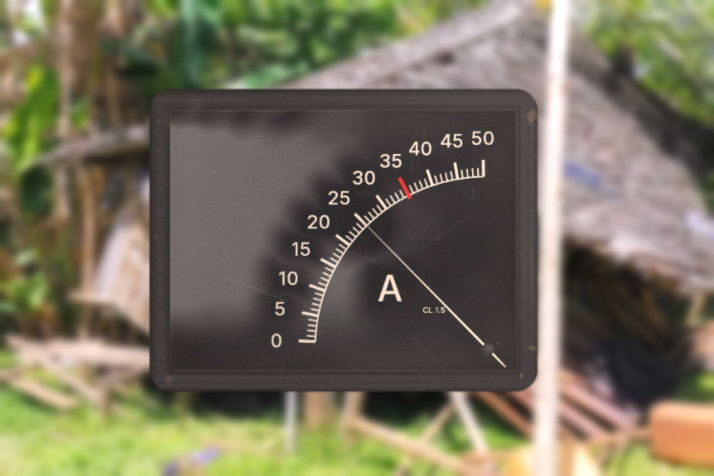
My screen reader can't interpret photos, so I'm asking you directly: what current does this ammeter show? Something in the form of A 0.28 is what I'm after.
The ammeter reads A 25
